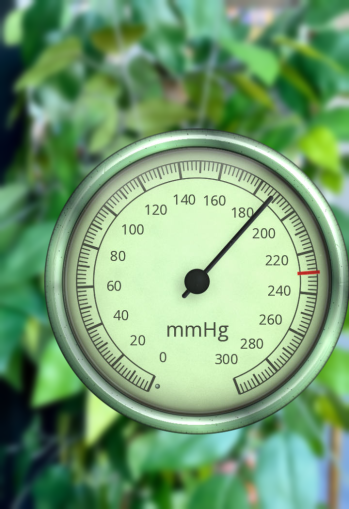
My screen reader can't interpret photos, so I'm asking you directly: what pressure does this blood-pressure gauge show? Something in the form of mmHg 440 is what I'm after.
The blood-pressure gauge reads mmHg 188
